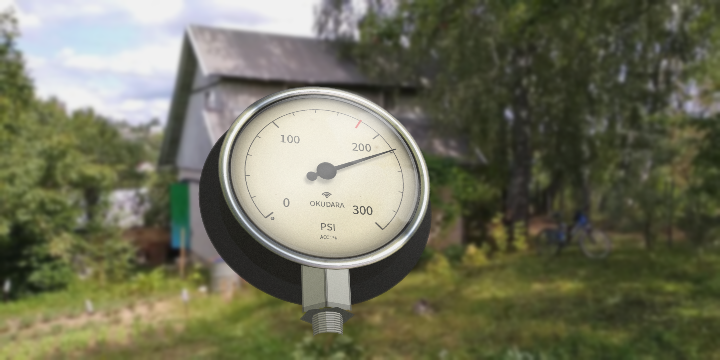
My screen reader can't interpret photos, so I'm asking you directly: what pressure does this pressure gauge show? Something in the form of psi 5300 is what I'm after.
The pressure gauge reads psi 220
